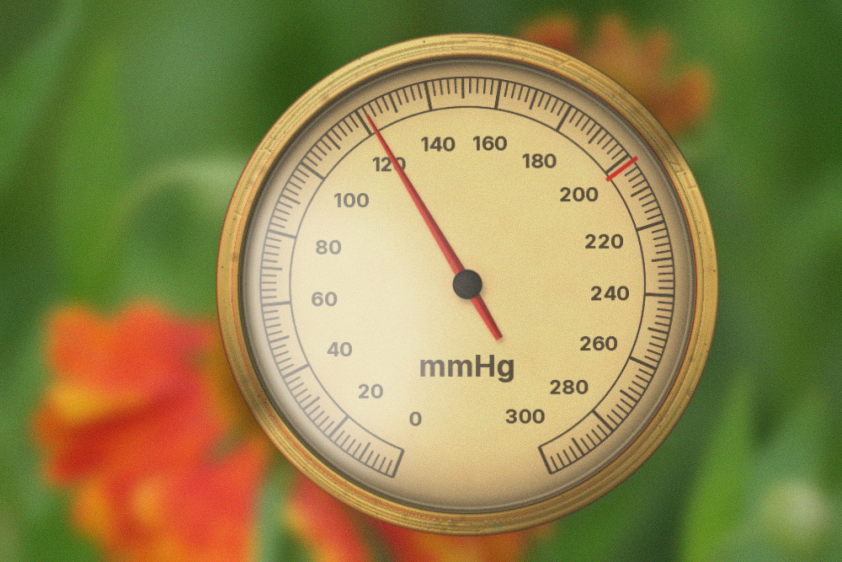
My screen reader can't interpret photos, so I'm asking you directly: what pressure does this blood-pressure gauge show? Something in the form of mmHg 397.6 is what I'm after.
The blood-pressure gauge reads mmHg 122
